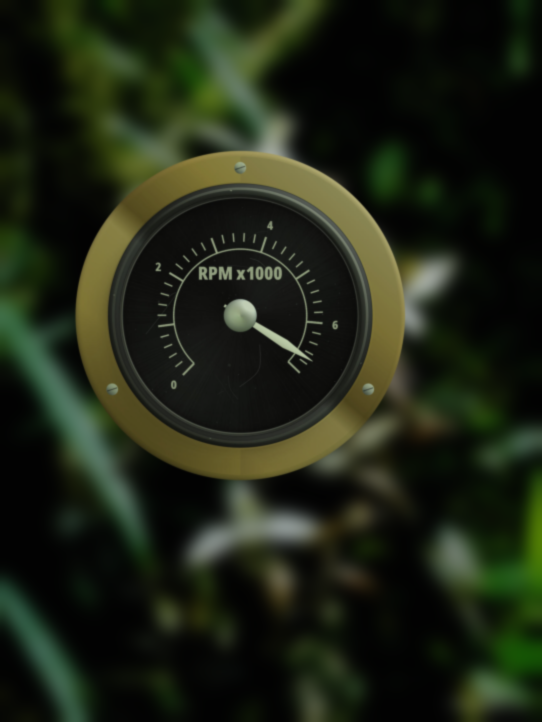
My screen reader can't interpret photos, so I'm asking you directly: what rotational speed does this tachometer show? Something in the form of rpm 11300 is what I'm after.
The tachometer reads rpm 6700
